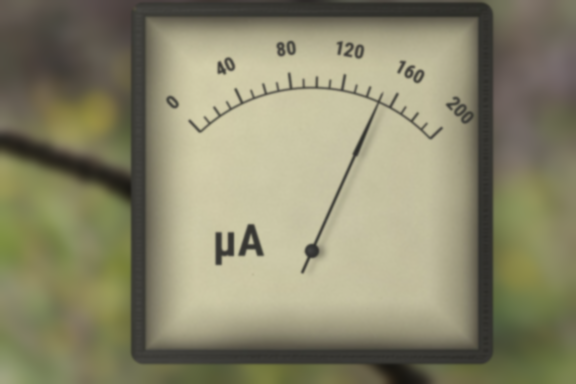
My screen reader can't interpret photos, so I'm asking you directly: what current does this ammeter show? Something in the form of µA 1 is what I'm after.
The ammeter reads µA 150
